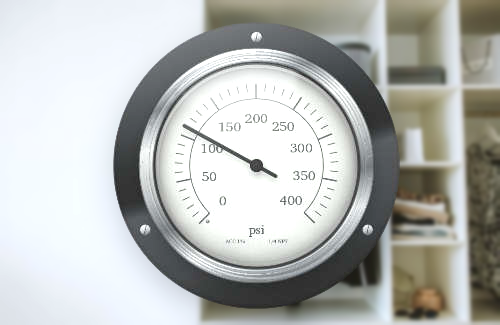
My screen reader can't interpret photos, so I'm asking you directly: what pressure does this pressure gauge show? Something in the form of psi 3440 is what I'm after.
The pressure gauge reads psi 110
